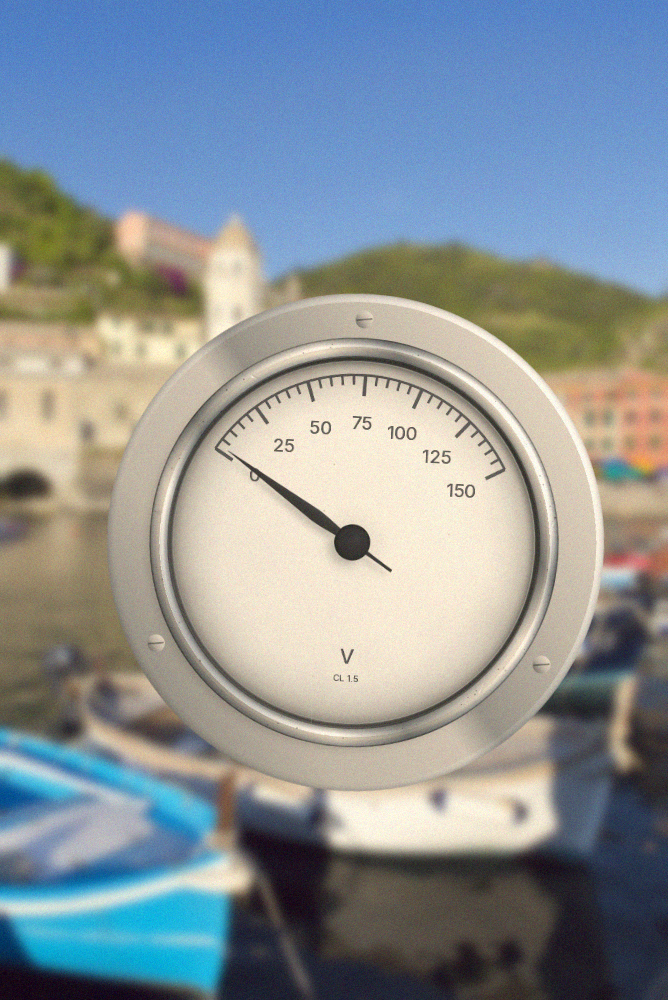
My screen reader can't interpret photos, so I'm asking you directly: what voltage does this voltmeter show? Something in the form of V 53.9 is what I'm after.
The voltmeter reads V 2.5
